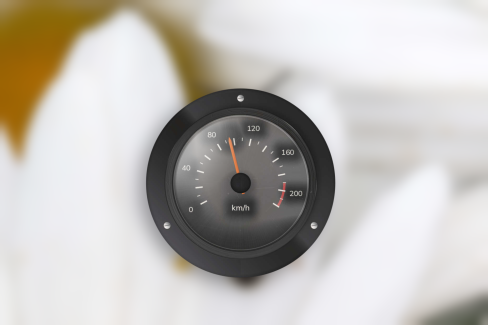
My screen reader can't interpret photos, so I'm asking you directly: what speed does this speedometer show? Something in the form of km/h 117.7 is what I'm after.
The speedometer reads km/h 95
